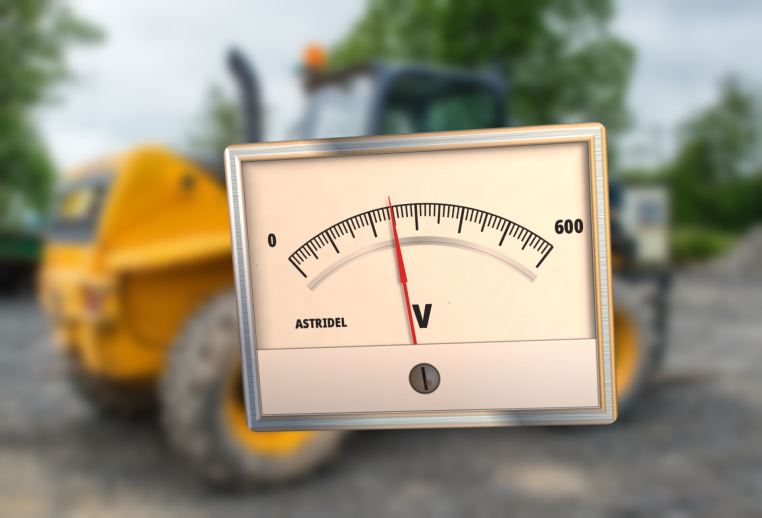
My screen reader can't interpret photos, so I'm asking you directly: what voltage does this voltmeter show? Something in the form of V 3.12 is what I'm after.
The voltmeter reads V 250
